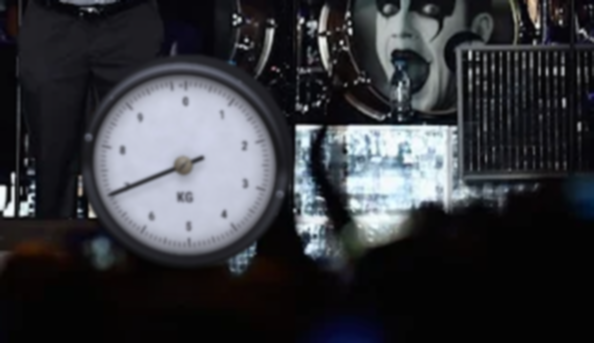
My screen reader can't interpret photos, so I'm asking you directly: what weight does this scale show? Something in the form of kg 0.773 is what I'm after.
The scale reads kg 7
